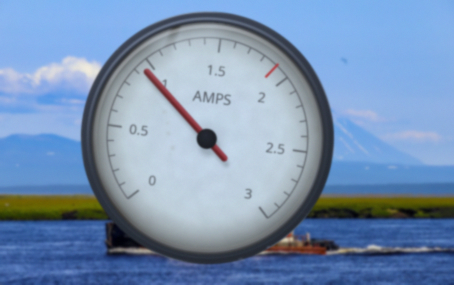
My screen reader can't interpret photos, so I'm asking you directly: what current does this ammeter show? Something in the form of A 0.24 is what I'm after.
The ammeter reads A 0.95
